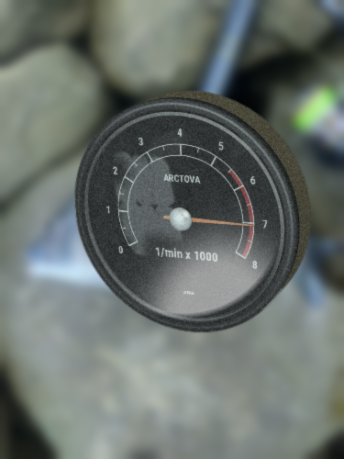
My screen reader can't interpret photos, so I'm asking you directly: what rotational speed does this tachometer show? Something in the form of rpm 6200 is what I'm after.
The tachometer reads rpm 7000
